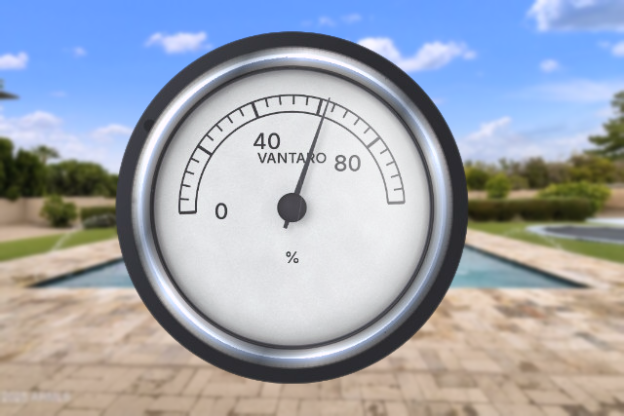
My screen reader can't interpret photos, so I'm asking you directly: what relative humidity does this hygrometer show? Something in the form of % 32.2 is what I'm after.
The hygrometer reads % 62
